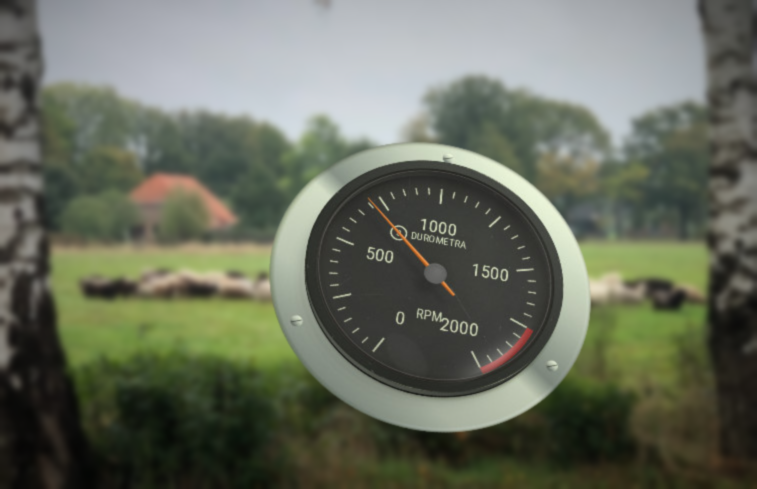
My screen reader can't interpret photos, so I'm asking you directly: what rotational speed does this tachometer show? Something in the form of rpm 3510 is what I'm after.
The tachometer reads rpm 700
